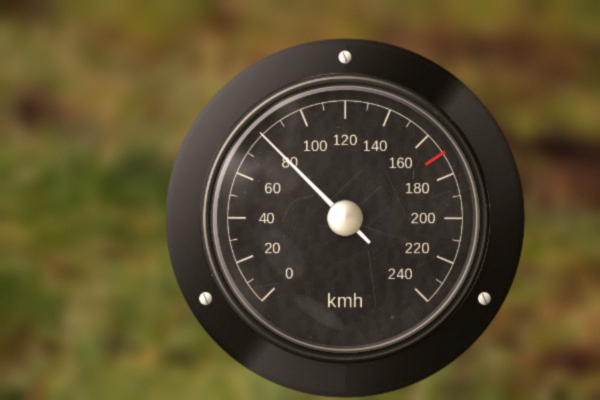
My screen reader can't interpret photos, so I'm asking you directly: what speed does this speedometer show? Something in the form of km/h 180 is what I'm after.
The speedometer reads km/h 80
